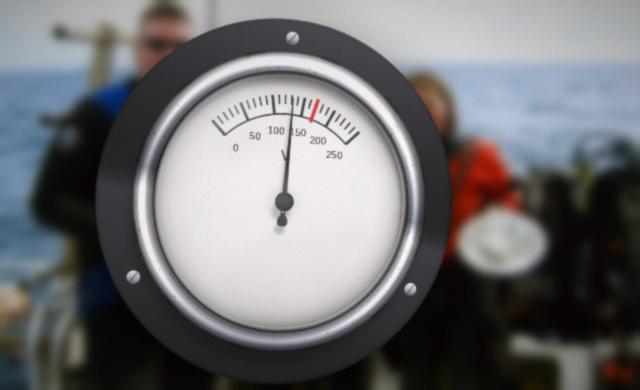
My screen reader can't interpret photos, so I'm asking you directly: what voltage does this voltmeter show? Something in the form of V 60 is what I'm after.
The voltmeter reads V 130
